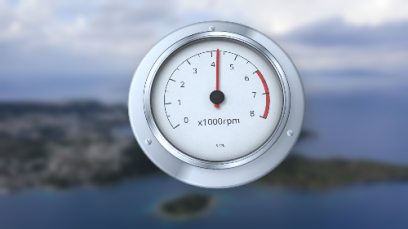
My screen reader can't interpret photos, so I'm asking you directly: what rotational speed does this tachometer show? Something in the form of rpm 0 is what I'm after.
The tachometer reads rpm 4250
